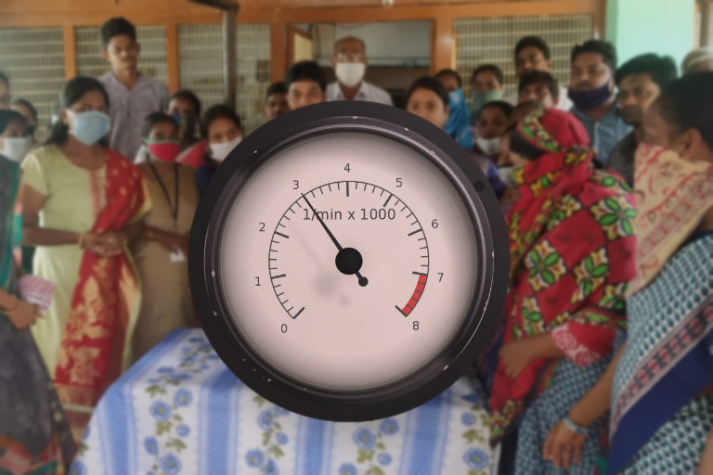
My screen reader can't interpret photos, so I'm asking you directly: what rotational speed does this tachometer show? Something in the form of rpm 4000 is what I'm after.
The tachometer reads rpm 3000
